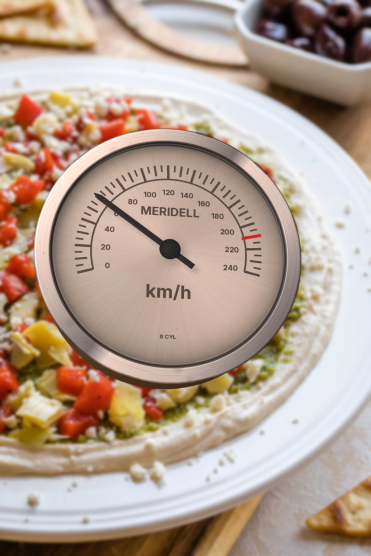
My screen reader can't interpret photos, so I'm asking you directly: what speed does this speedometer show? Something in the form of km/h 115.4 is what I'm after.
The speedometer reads km/h 60
